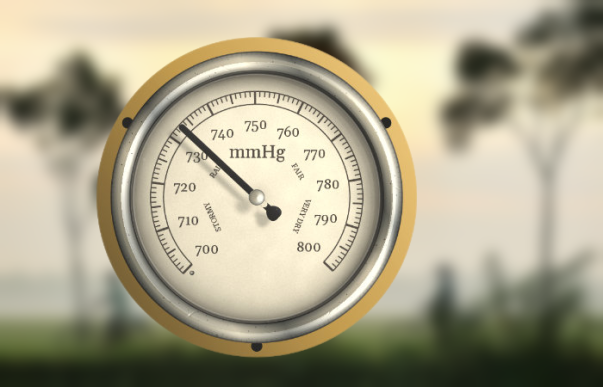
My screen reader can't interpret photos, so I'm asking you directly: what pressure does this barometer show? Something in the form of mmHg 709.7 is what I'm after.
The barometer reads mmHg 733
